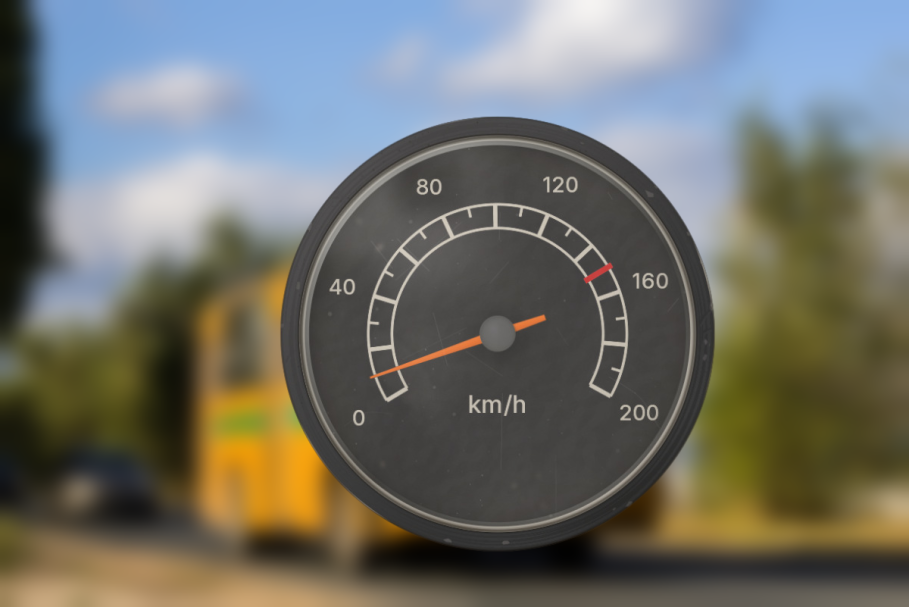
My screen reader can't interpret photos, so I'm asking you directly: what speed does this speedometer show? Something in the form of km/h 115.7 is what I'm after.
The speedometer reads km/h 10
